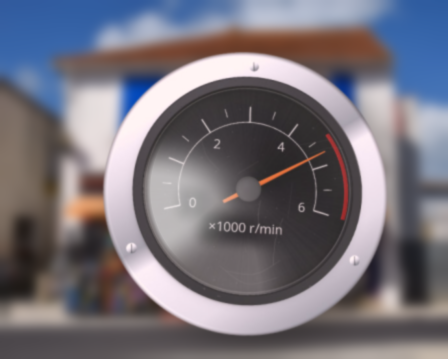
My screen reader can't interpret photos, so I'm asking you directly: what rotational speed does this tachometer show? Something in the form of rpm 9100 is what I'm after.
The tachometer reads rpm 4750
